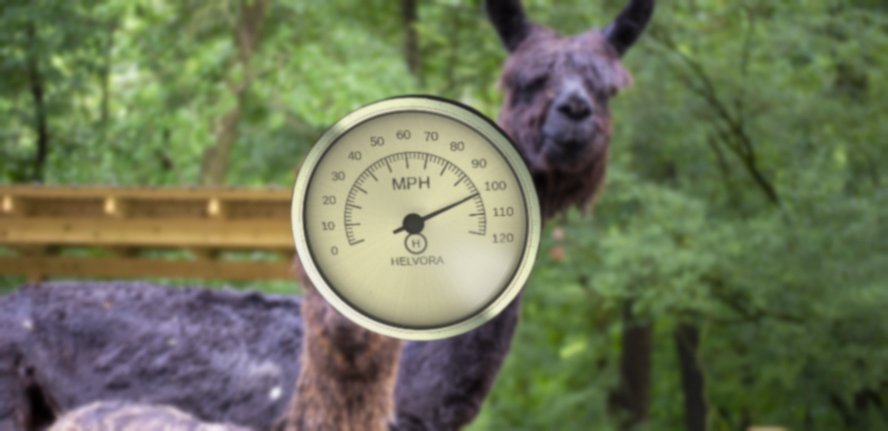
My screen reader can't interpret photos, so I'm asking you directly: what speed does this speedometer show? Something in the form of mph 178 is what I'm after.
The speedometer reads mph 100
